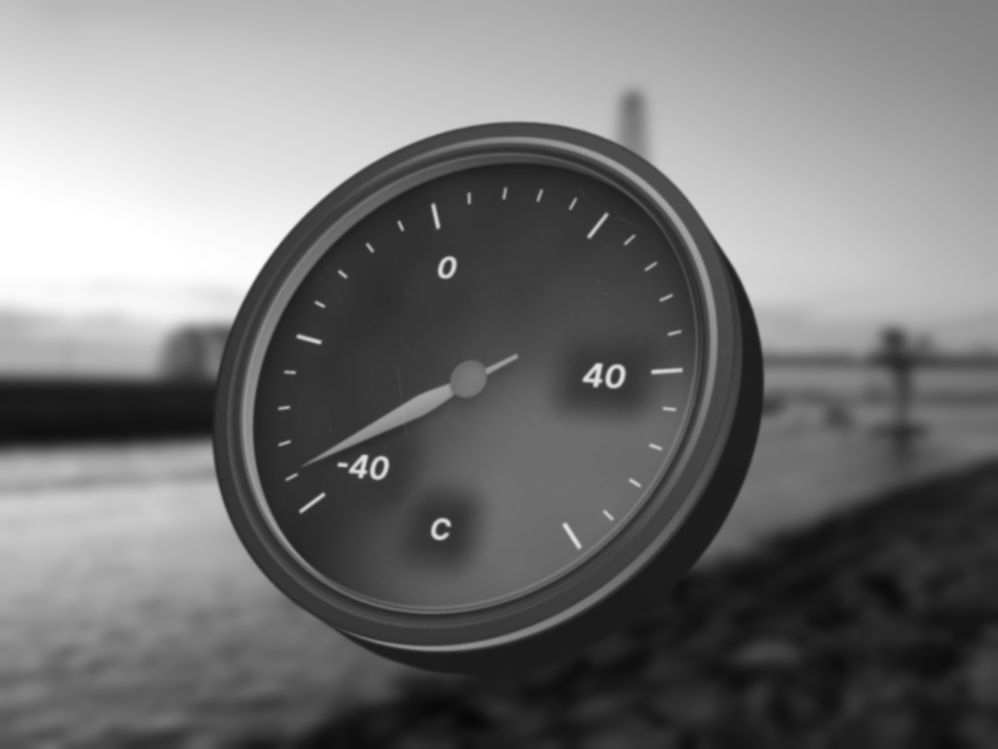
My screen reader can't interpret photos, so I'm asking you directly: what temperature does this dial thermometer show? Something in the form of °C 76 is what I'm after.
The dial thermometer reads °C -36
